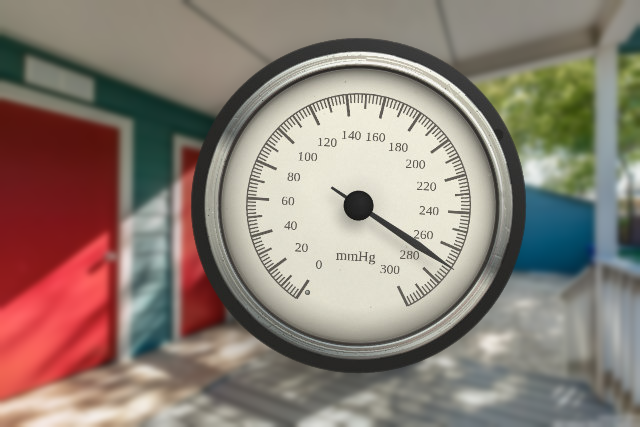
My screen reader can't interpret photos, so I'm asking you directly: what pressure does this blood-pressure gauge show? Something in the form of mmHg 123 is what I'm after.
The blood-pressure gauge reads mmHg 270
